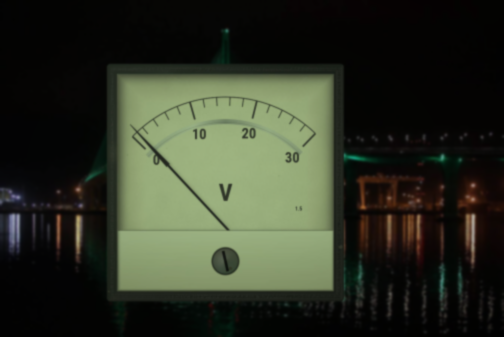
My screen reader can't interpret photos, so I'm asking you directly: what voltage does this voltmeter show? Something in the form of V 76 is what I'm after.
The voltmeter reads V 1
